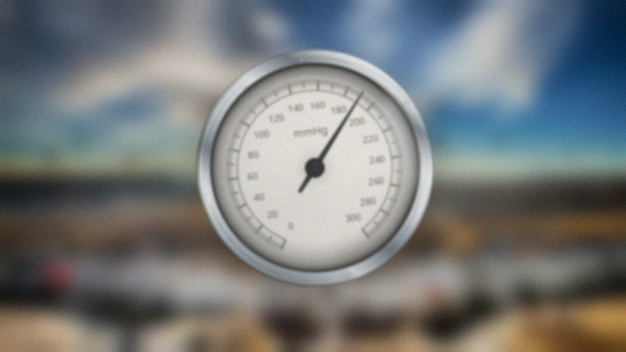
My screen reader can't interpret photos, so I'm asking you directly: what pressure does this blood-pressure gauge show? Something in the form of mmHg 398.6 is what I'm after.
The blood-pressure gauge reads mmHg 190
